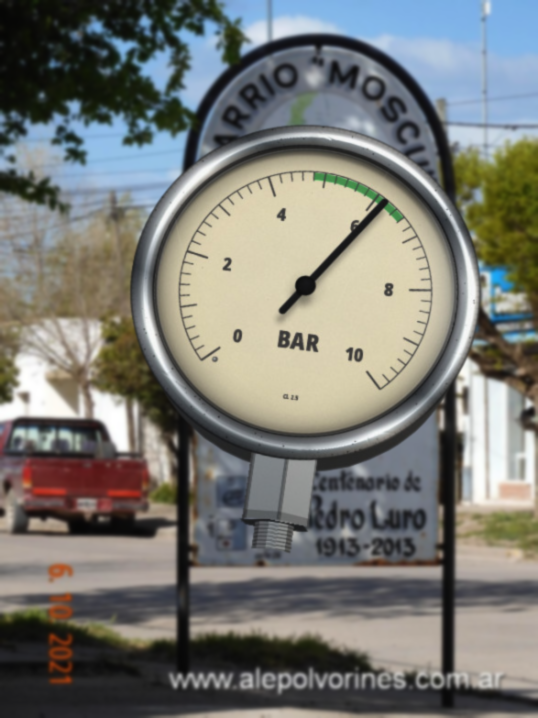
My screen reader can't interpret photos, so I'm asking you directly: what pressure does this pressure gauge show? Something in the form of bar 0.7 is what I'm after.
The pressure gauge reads bar 6.2
